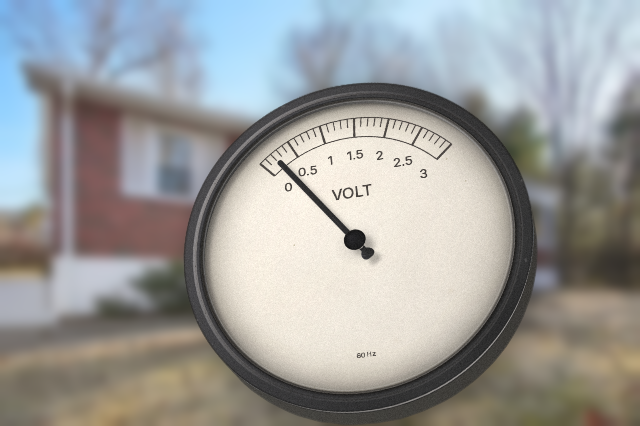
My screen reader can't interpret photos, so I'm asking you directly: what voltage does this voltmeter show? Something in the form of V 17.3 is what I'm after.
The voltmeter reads V 0.2
